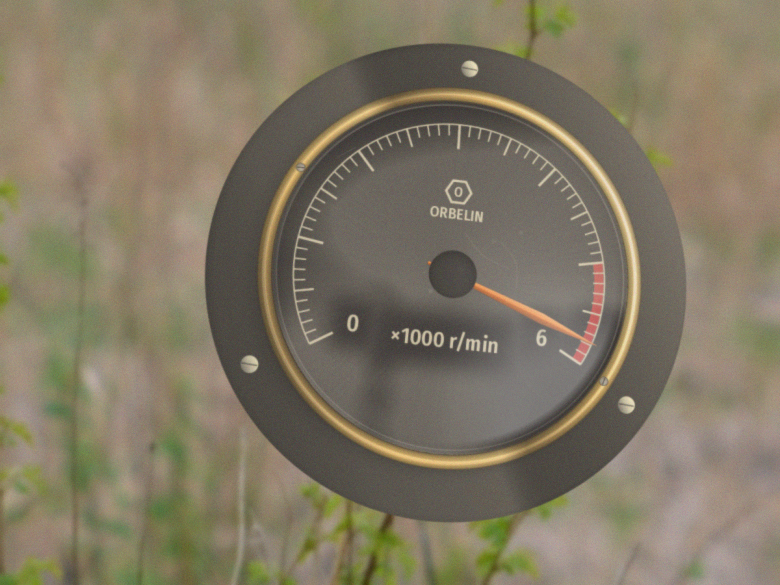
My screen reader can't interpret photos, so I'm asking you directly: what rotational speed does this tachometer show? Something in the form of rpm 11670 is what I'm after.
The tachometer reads rpm 5800
